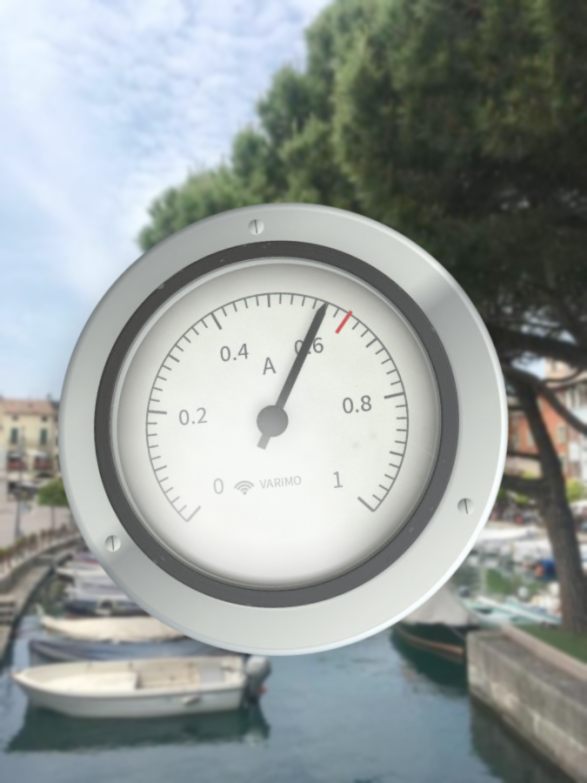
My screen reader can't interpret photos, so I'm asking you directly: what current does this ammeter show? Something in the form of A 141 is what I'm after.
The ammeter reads A 0.6
